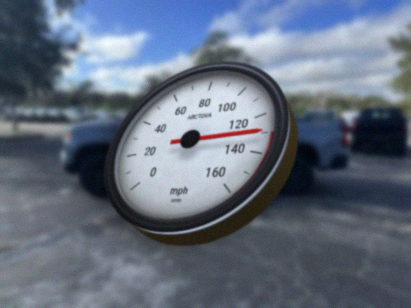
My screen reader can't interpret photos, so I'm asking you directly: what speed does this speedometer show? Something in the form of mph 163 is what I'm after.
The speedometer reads mph 130
